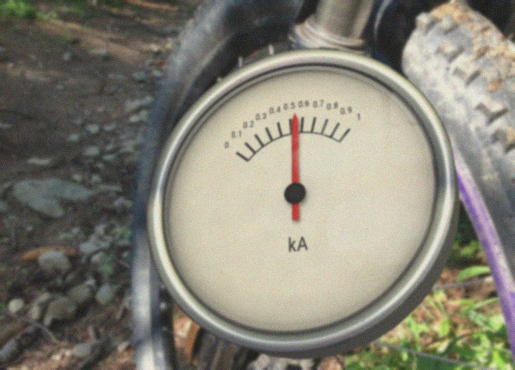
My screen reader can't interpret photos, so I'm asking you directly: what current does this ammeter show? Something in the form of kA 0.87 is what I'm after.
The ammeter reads kA 0.55
